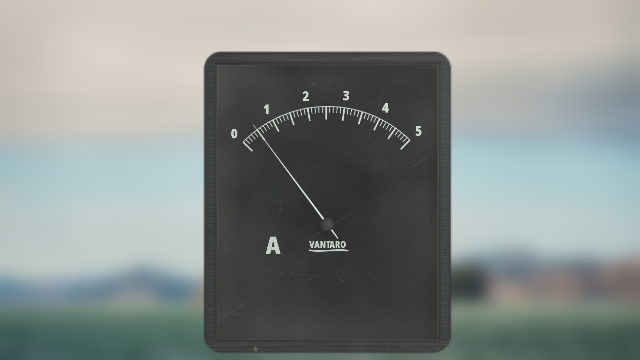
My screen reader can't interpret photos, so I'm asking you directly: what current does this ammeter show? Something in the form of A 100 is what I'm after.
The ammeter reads A 0.5
